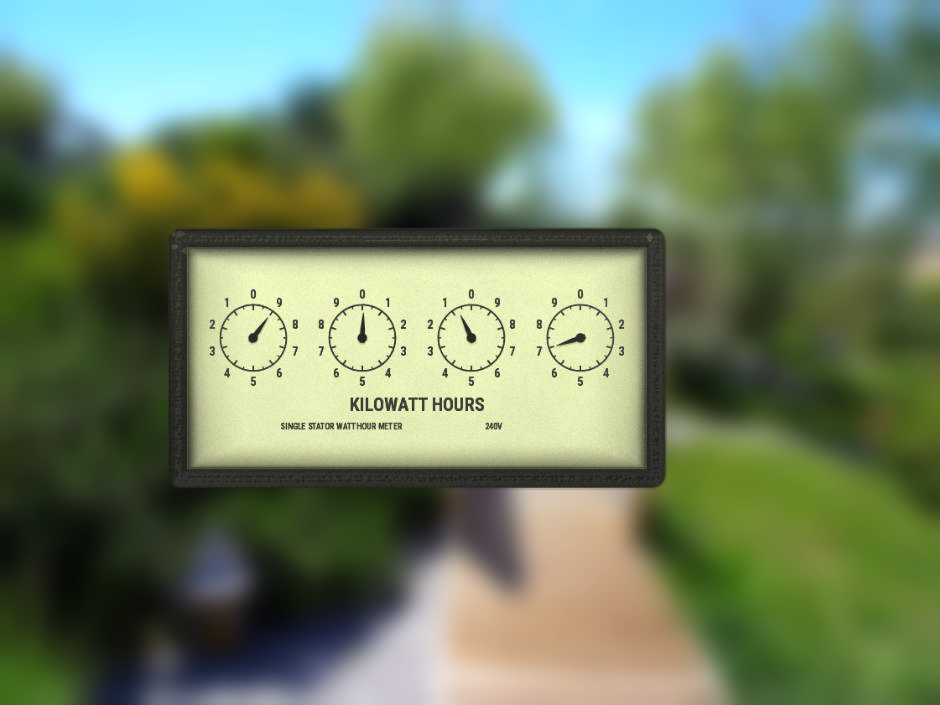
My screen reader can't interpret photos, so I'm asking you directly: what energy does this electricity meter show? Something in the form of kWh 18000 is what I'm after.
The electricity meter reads kWh 9007
